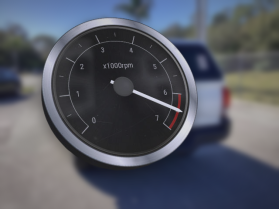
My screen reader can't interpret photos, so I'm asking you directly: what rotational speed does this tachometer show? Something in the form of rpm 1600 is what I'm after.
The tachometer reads rpm 6500
